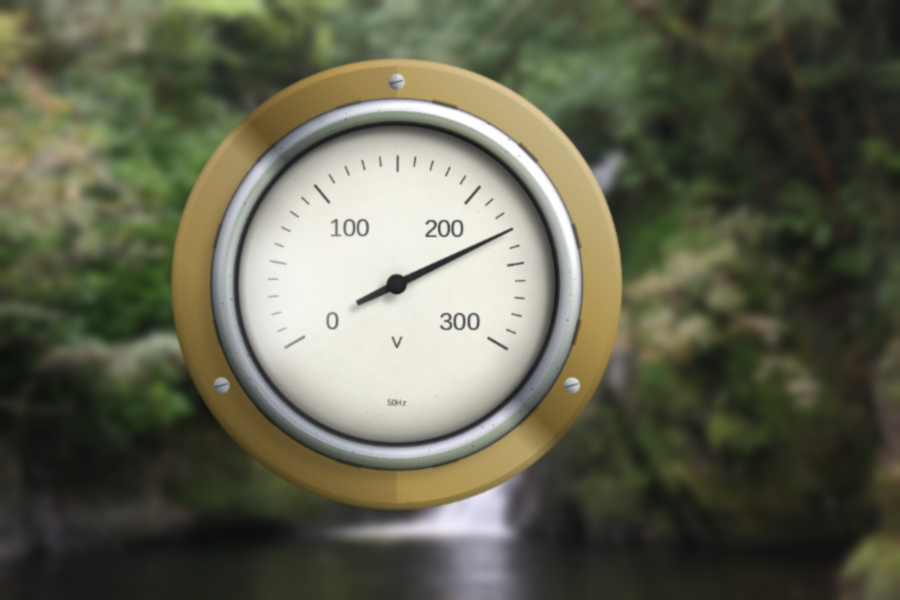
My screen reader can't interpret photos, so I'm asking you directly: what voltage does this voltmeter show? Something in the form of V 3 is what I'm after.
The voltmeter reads V 230
